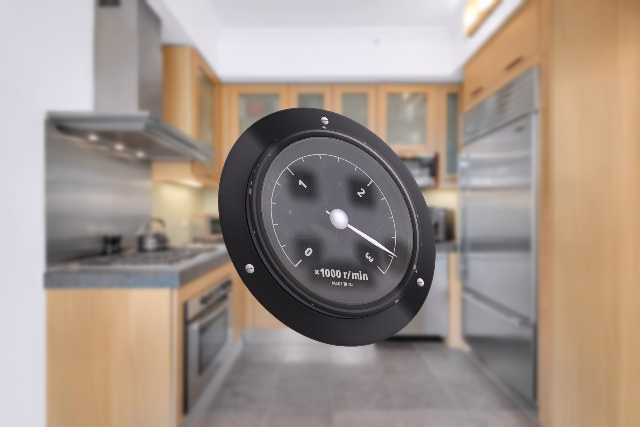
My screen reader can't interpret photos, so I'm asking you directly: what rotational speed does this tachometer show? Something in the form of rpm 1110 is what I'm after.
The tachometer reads rpm 2800
